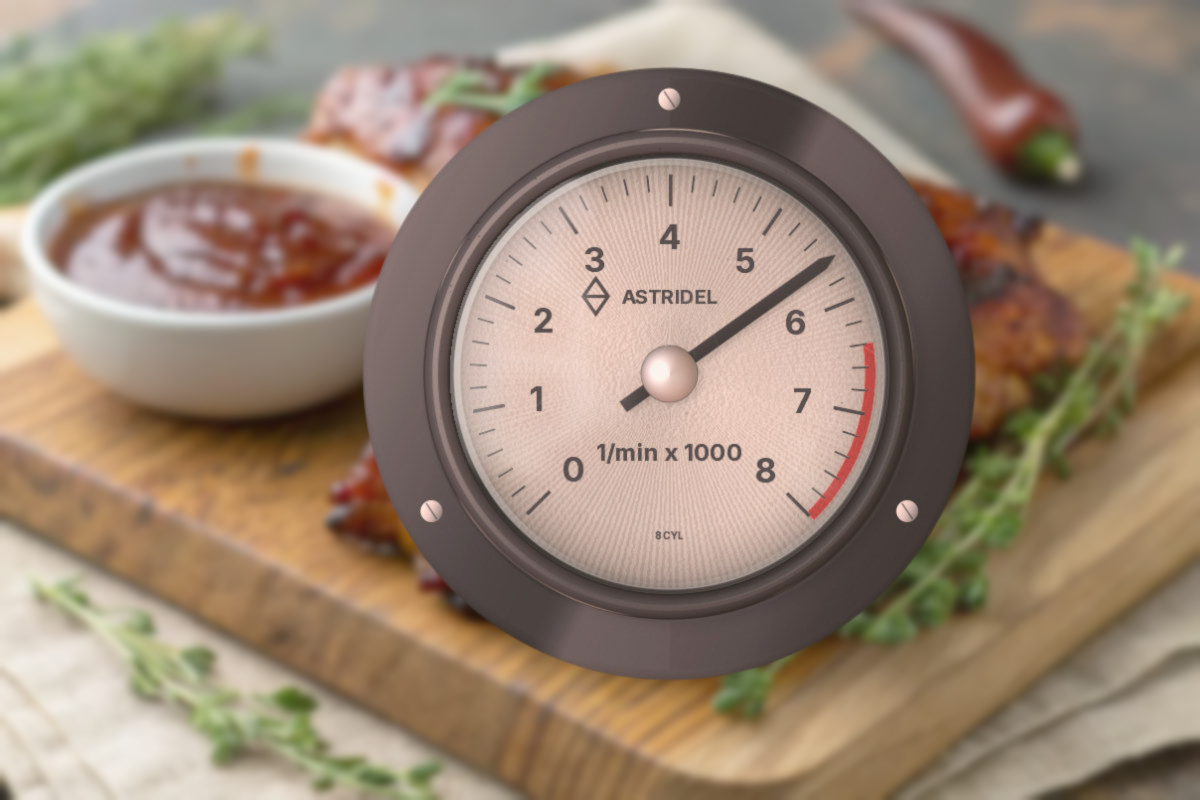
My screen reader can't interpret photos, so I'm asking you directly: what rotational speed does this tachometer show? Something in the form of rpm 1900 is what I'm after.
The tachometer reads rpm 5600
